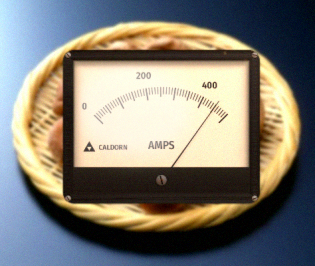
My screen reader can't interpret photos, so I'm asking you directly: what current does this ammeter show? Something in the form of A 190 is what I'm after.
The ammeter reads A 450
